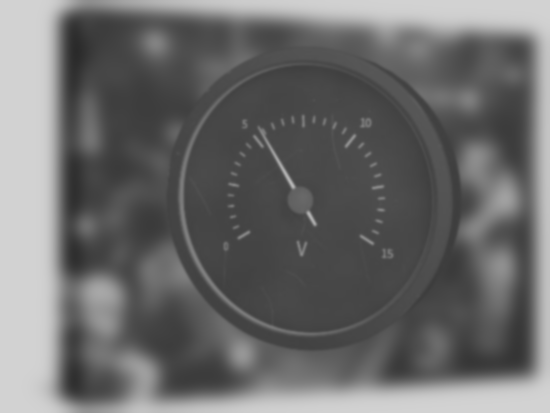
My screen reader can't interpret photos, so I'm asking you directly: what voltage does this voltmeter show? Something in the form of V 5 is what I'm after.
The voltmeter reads V 5.5
